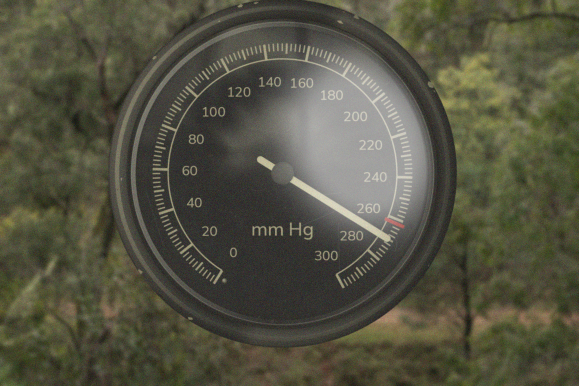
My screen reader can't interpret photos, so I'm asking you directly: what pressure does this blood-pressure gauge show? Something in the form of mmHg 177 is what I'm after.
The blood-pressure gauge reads mmHg 270
